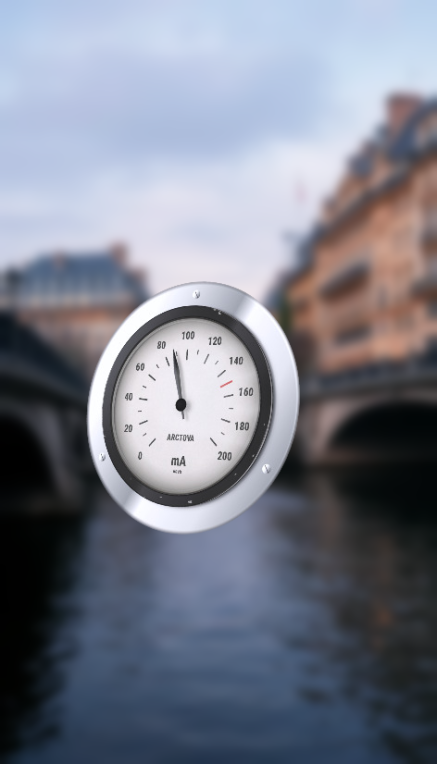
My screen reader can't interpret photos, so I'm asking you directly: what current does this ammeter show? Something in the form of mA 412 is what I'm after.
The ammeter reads mA 90
